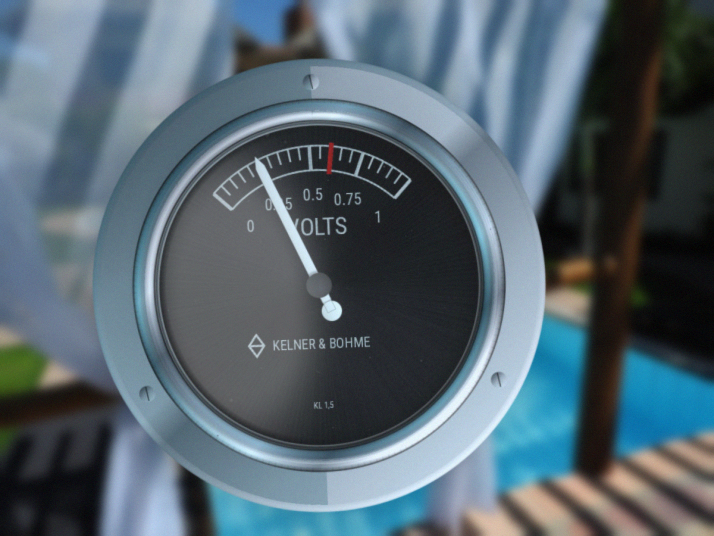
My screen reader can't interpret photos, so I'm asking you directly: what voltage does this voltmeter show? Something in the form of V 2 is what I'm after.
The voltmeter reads V 0.25
